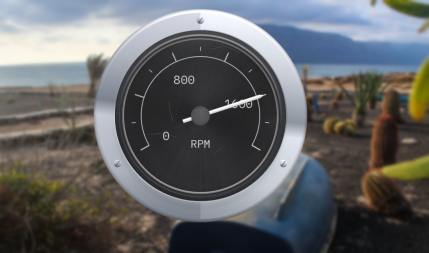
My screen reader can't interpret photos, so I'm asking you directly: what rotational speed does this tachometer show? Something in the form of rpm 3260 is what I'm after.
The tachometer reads rpm 1600
